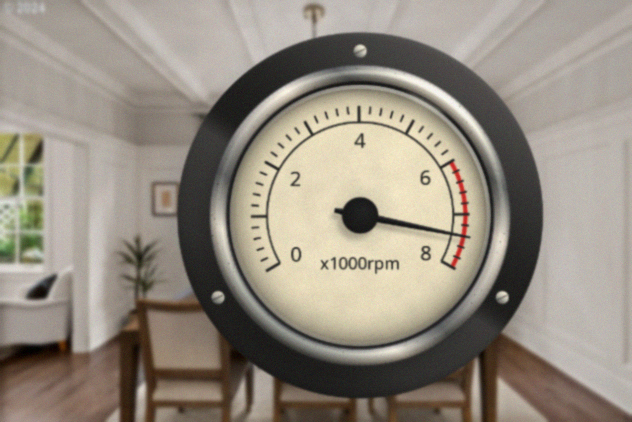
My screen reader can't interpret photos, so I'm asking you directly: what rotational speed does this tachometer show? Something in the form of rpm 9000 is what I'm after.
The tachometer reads rpm 7400
